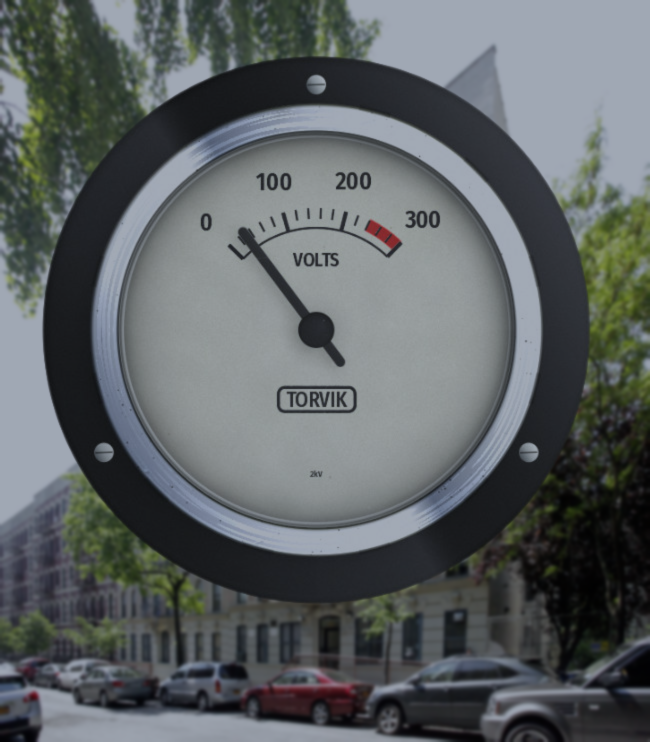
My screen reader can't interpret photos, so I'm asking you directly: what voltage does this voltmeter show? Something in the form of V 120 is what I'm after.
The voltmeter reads V 30
